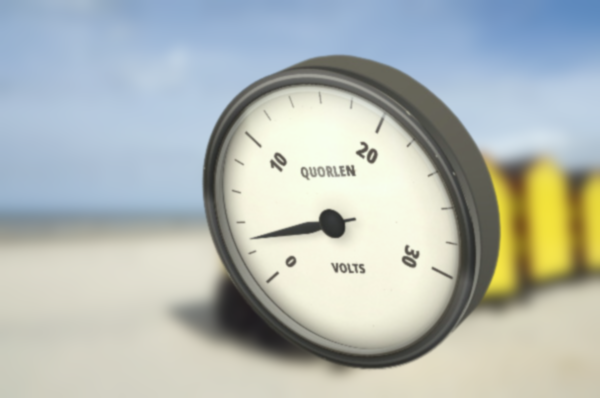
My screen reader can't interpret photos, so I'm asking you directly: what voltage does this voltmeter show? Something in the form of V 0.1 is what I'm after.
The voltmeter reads V 3
